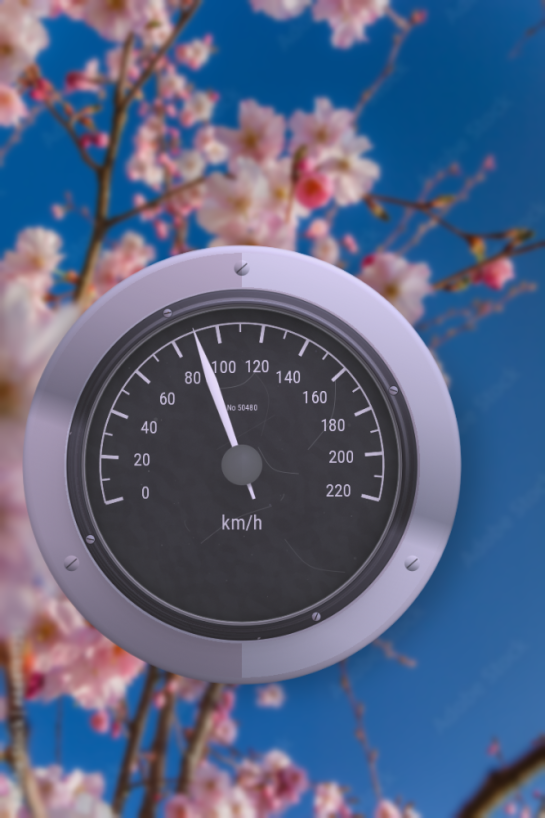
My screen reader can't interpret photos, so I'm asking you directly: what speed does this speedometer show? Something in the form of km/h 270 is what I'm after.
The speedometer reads km/h 90
